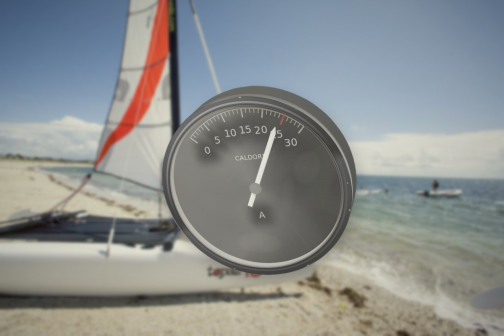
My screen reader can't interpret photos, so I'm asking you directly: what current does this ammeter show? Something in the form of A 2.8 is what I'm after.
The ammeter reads A 24
